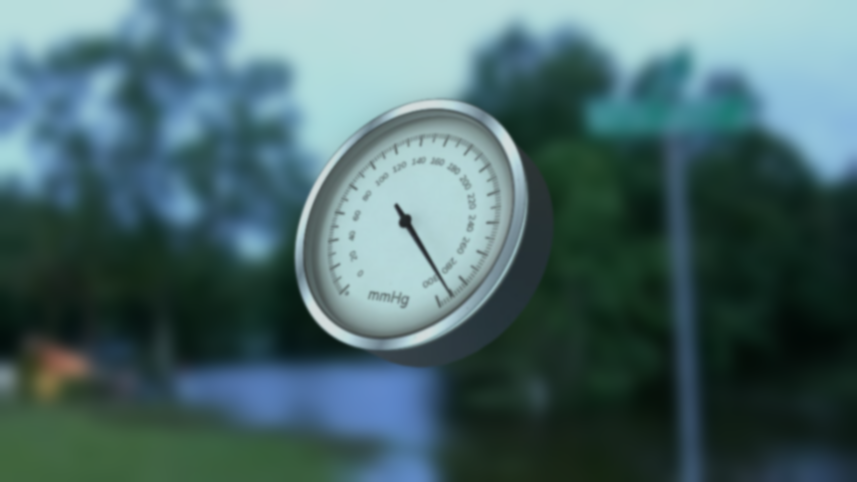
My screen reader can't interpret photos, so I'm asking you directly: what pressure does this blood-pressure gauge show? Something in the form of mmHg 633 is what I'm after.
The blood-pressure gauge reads mmHg 290
